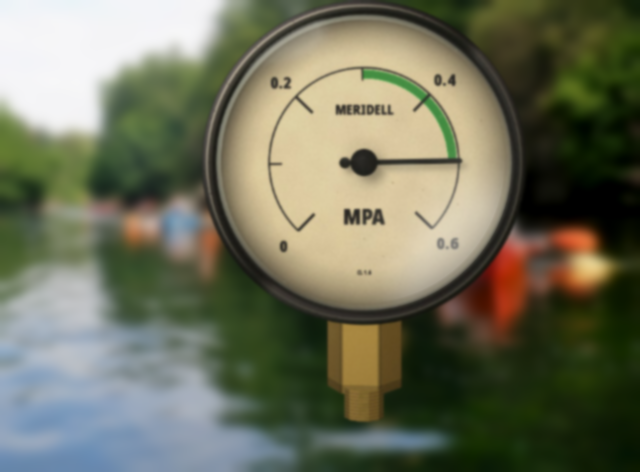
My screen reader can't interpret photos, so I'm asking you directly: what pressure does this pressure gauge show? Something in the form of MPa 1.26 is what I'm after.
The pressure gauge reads MPa 0.5
